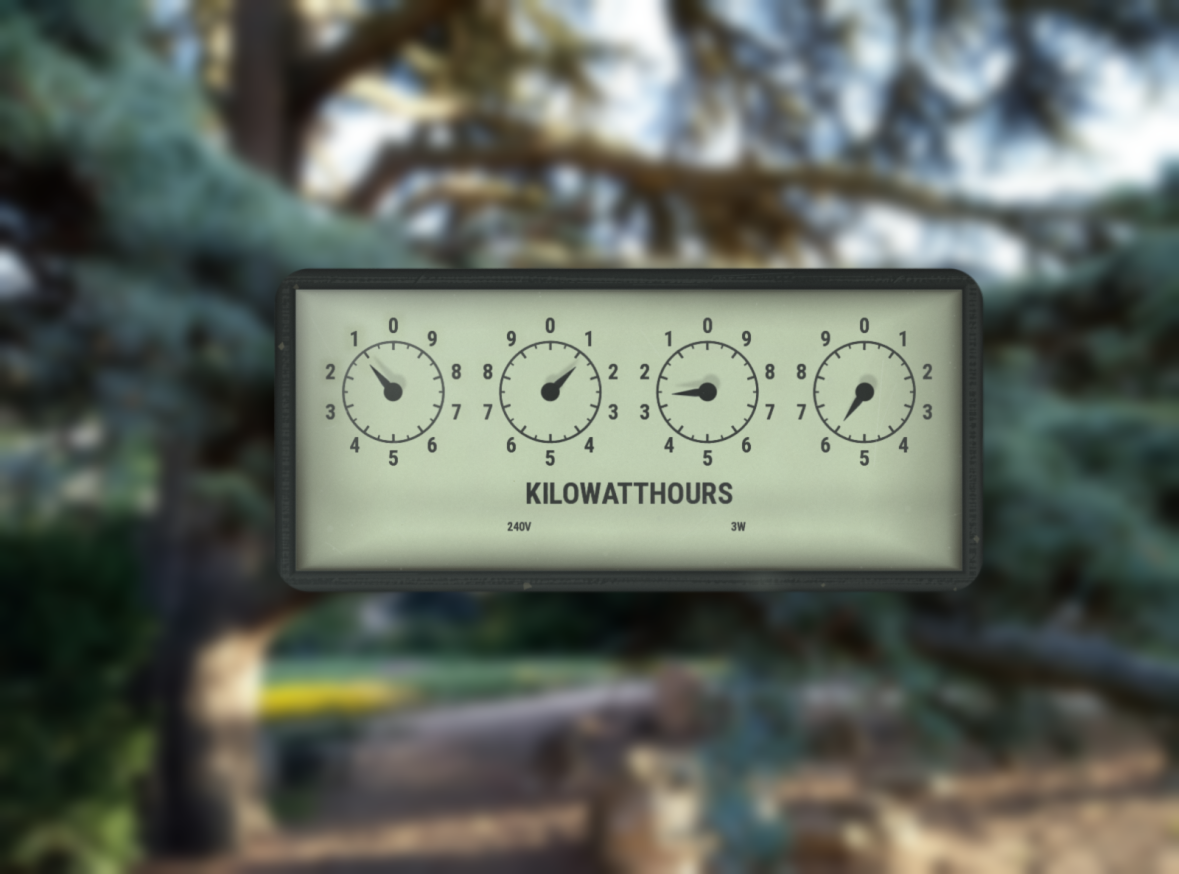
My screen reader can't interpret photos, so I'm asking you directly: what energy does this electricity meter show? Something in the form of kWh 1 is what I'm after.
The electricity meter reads kWh 1126
